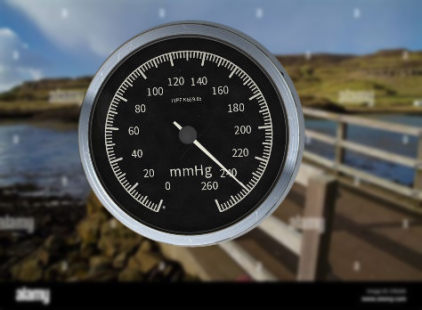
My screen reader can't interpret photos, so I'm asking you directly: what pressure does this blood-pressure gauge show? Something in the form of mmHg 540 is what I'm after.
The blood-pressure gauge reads mmHg 240
